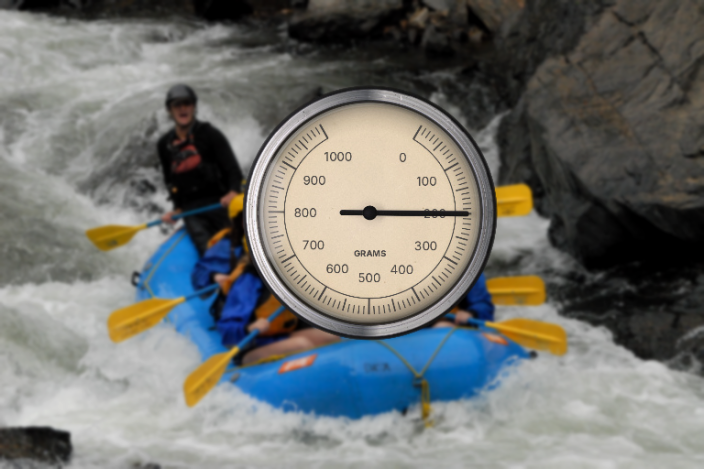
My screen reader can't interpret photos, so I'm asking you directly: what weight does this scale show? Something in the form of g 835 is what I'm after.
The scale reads g 200
